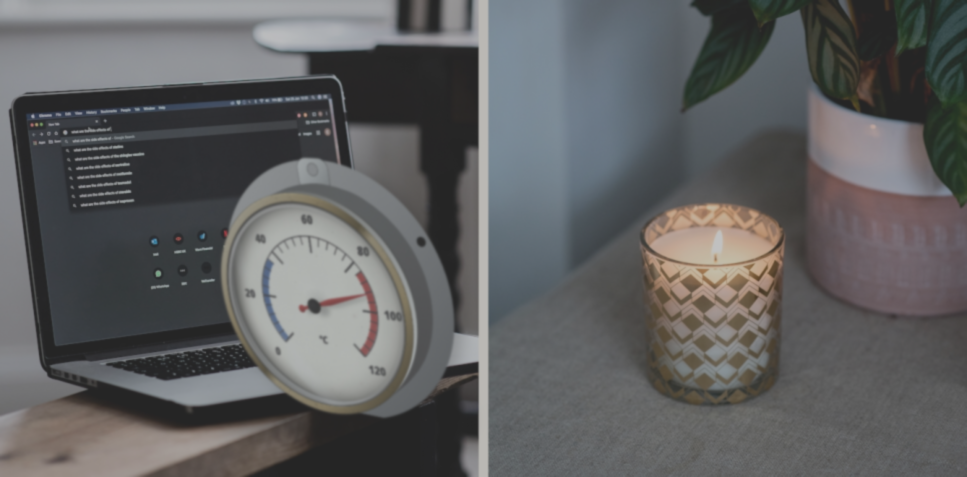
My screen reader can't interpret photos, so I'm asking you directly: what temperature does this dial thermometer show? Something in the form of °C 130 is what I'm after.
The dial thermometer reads °C 92
